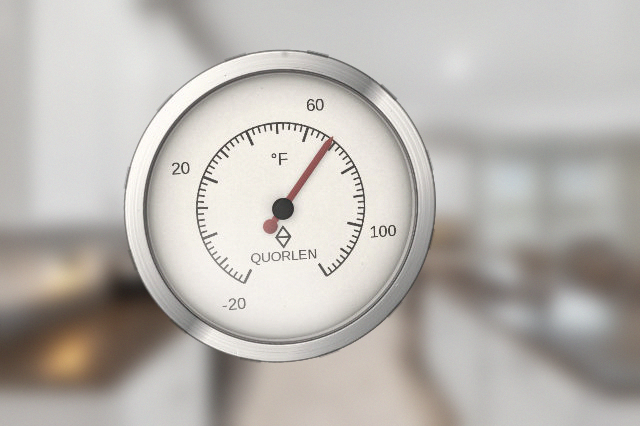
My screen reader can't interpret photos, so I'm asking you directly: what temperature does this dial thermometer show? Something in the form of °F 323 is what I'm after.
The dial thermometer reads °F 68
